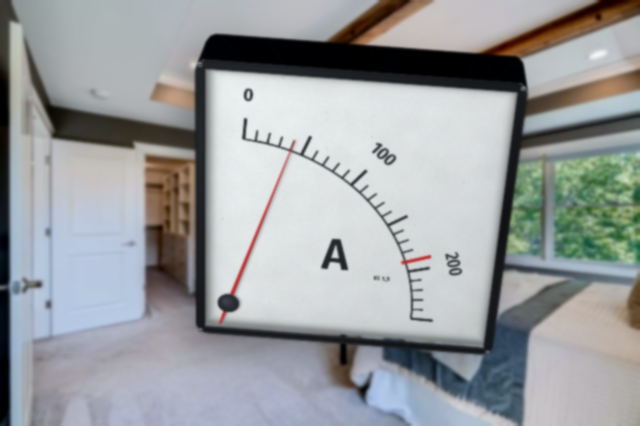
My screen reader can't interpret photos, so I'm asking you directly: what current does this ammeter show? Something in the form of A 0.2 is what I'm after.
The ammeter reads A 40
